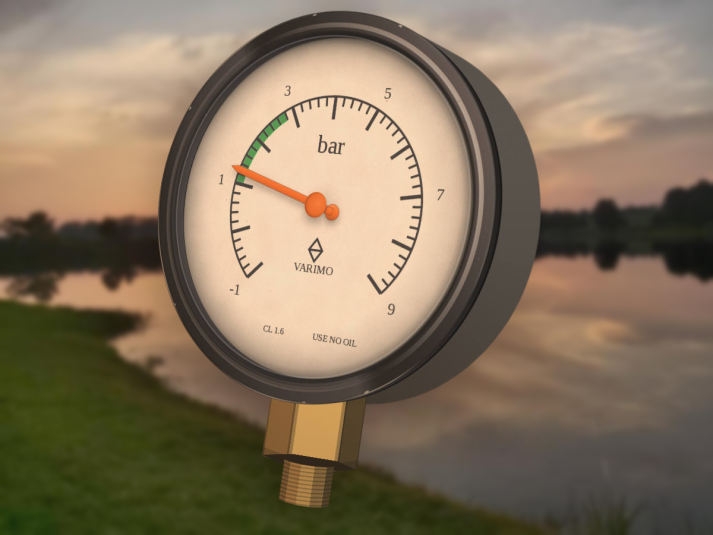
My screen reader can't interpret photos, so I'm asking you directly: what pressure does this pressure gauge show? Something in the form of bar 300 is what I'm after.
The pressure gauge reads bar 1.3
